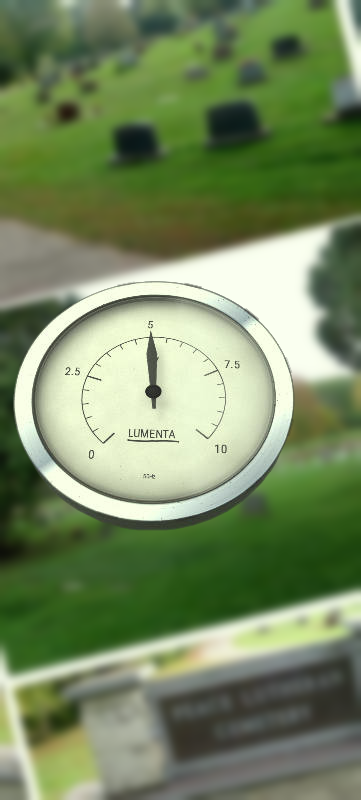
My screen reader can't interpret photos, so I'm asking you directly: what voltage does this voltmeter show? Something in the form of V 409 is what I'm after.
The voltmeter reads V 5
